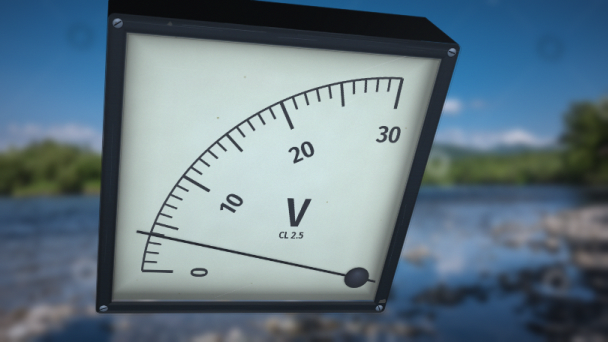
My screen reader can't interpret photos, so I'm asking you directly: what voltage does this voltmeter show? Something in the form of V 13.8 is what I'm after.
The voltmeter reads V 4
